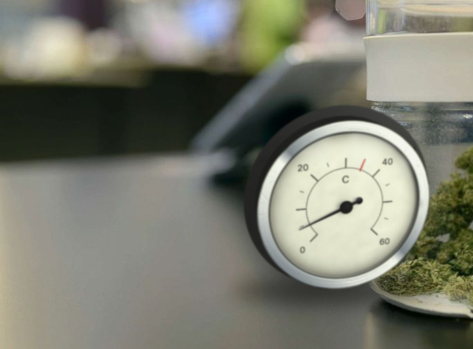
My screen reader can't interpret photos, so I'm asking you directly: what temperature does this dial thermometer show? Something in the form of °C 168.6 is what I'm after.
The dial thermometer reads °C 5
